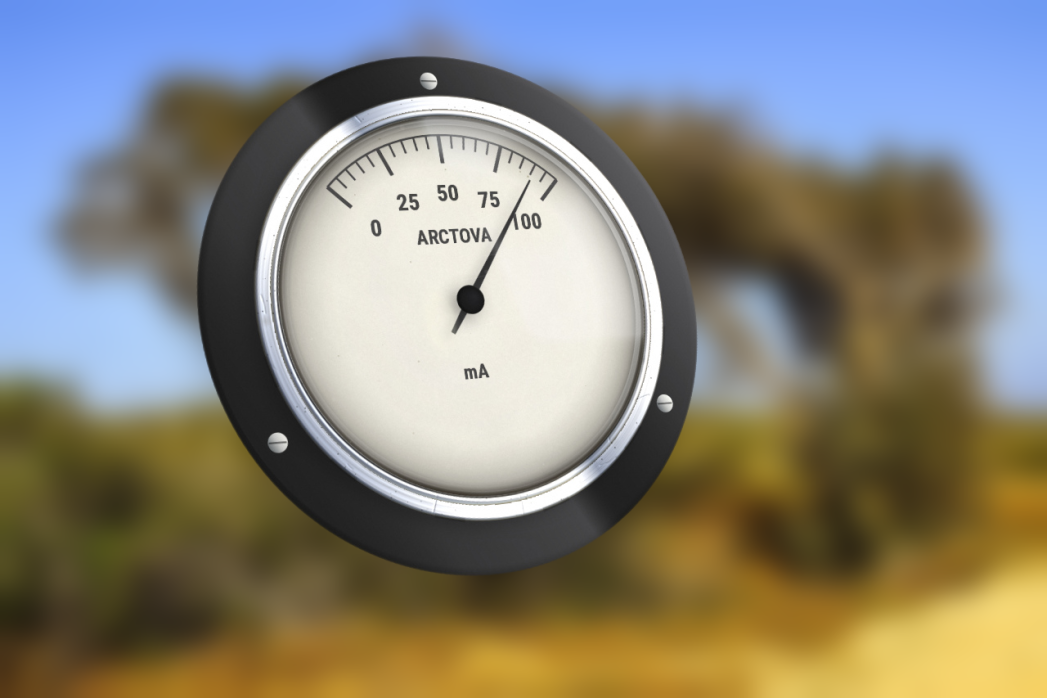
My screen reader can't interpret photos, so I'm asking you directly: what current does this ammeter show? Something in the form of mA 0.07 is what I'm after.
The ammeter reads mA 90
